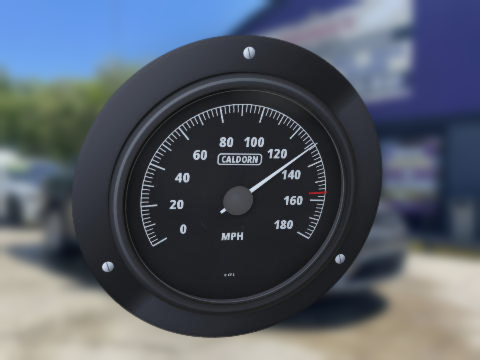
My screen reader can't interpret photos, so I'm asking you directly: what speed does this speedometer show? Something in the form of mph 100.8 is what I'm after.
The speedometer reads mph 130
